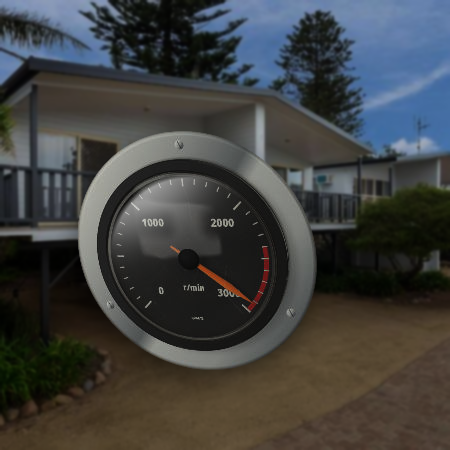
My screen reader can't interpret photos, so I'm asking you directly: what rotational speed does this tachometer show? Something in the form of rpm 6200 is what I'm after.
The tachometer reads rpm 2900
